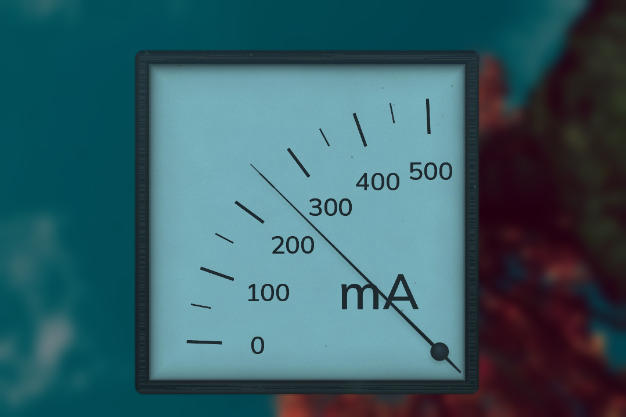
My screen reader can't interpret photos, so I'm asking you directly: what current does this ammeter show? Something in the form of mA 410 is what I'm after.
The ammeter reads mA 250
